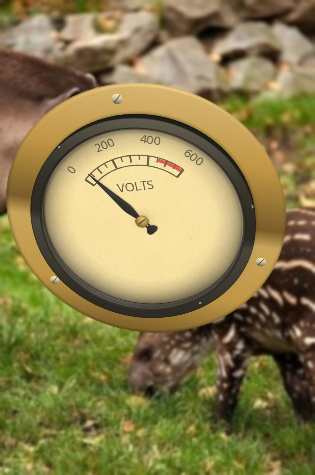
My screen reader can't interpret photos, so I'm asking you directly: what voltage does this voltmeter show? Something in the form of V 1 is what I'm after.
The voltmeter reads V 50
